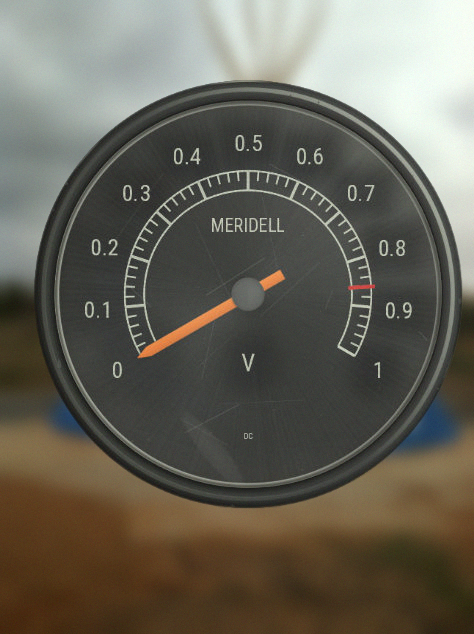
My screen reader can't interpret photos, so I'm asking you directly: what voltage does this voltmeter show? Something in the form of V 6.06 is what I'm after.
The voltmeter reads V 0
